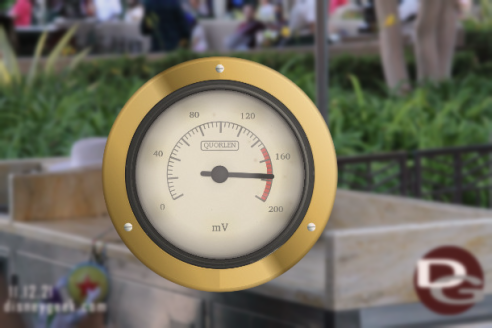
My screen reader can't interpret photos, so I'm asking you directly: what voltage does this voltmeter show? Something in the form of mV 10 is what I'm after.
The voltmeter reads mV 176
